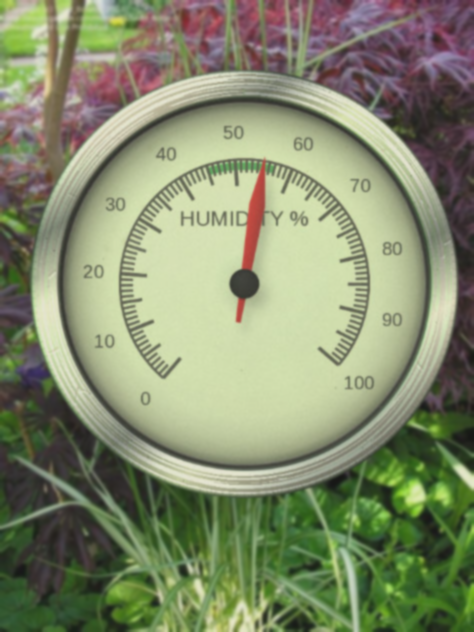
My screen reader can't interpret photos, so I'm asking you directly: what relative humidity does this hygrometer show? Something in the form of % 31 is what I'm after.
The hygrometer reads % 55
